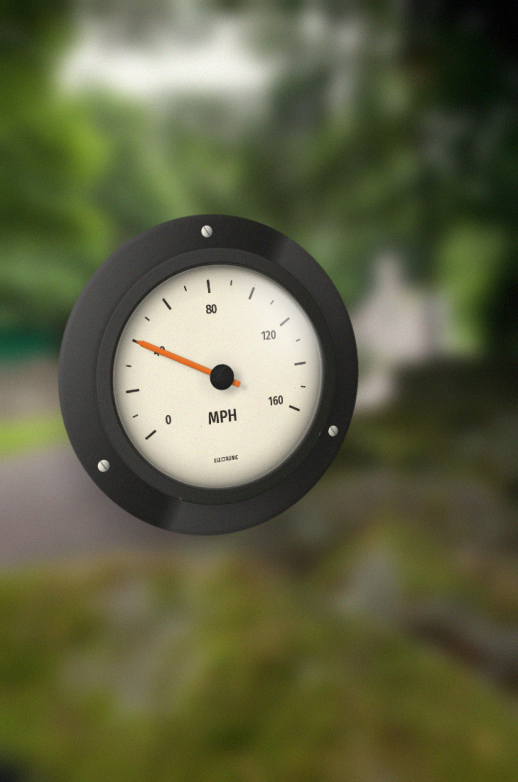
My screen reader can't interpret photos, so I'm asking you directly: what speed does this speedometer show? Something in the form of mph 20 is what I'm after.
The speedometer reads mph 40
